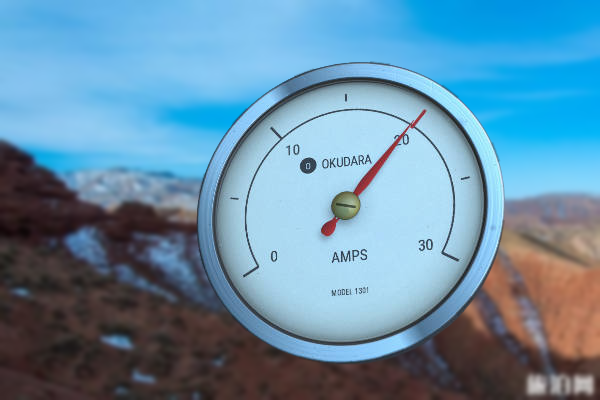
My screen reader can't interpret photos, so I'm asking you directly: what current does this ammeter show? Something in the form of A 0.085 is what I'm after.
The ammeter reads A 20
